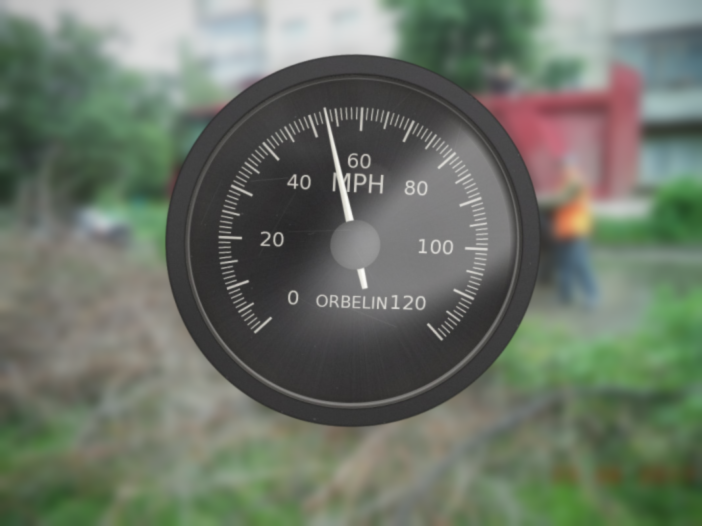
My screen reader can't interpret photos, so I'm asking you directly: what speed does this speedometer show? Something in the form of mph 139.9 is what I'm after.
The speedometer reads mph 53
